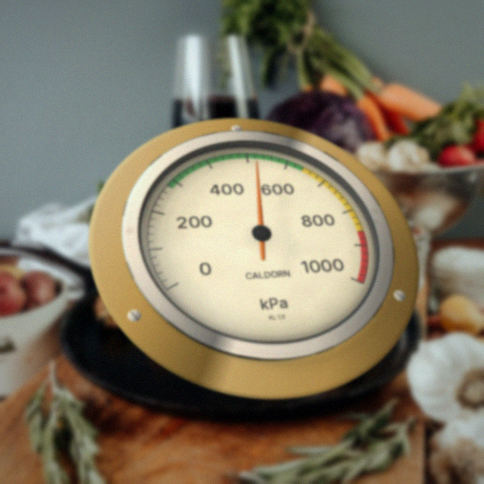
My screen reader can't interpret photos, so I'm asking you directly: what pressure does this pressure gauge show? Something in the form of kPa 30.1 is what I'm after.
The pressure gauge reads kPa 520
